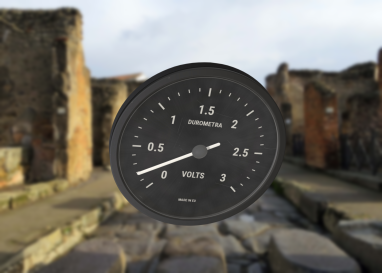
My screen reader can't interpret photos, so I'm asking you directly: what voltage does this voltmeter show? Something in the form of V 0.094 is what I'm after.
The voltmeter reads V 0.2
